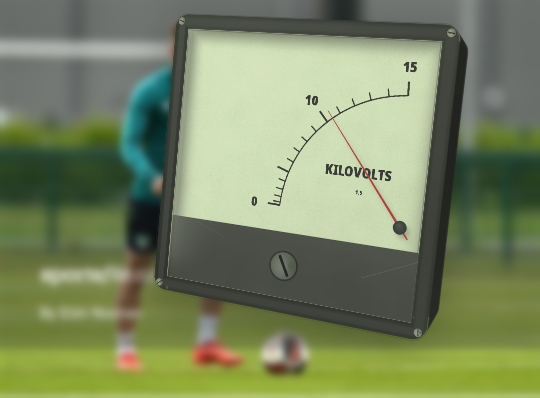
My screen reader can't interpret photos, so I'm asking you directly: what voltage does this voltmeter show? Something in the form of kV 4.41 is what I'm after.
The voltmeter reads kV 10.5
